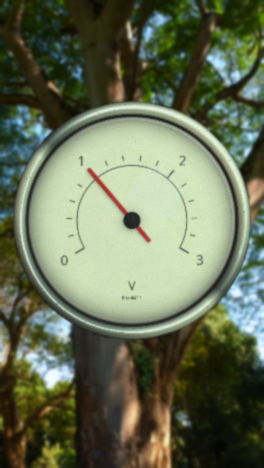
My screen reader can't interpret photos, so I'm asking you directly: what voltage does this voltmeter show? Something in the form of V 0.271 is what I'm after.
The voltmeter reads V 1
